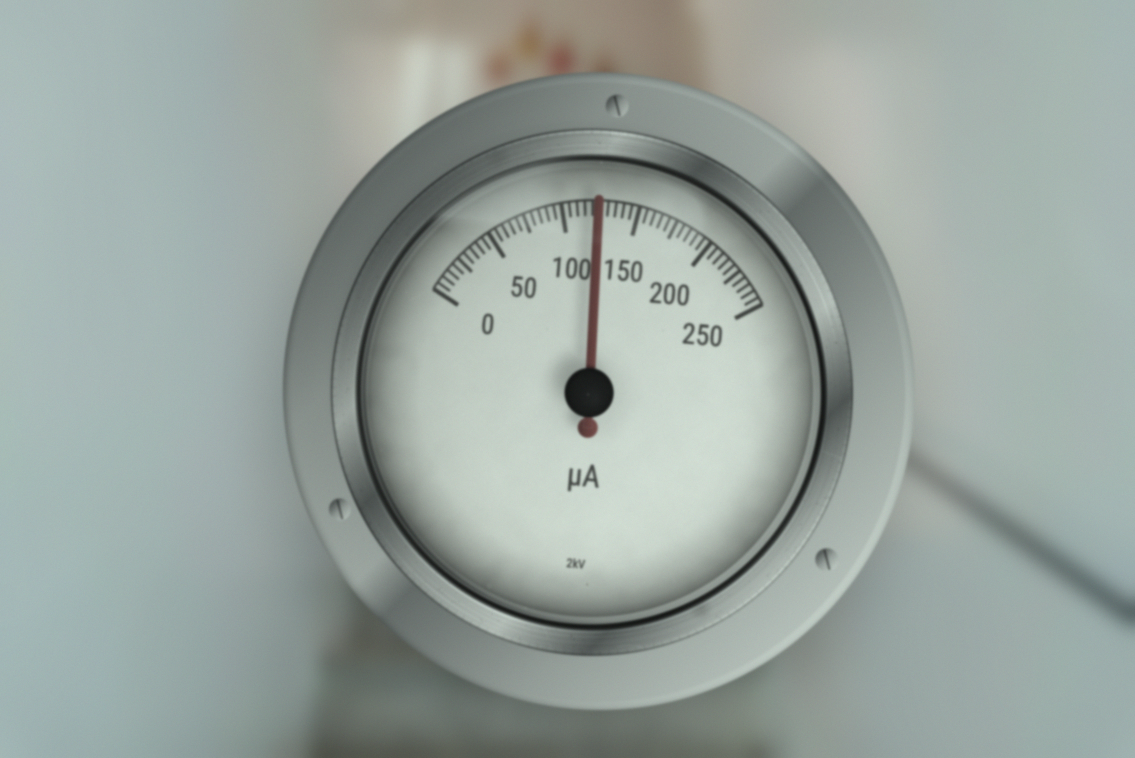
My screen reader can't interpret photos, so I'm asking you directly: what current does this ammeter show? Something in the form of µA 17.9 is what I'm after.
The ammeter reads µA 125
